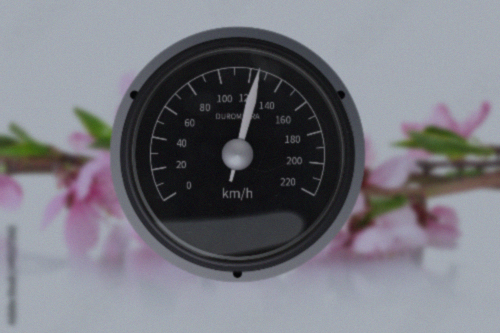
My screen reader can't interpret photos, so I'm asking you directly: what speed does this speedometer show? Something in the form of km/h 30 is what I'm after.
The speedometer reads km/h 125
